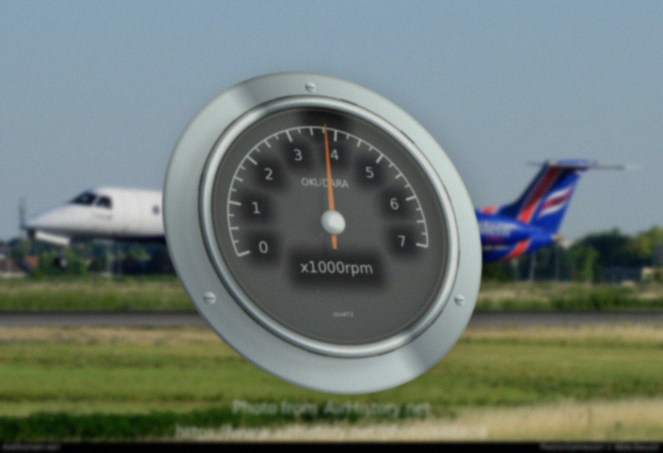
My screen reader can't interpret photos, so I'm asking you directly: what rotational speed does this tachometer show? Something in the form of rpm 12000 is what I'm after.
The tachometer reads rpm 3750
